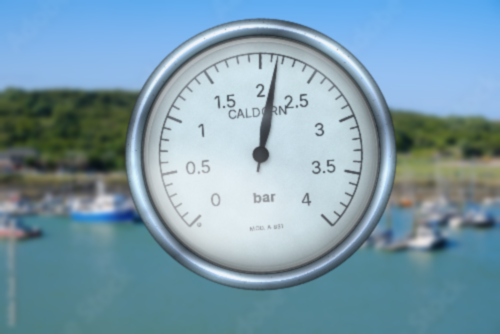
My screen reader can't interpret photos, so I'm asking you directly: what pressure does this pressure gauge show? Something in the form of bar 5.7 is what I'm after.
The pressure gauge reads bar 2.15
